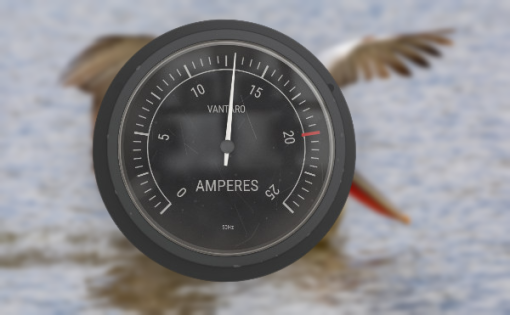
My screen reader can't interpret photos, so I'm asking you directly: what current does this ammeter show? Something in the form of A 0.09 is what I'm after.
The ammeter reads A 13
